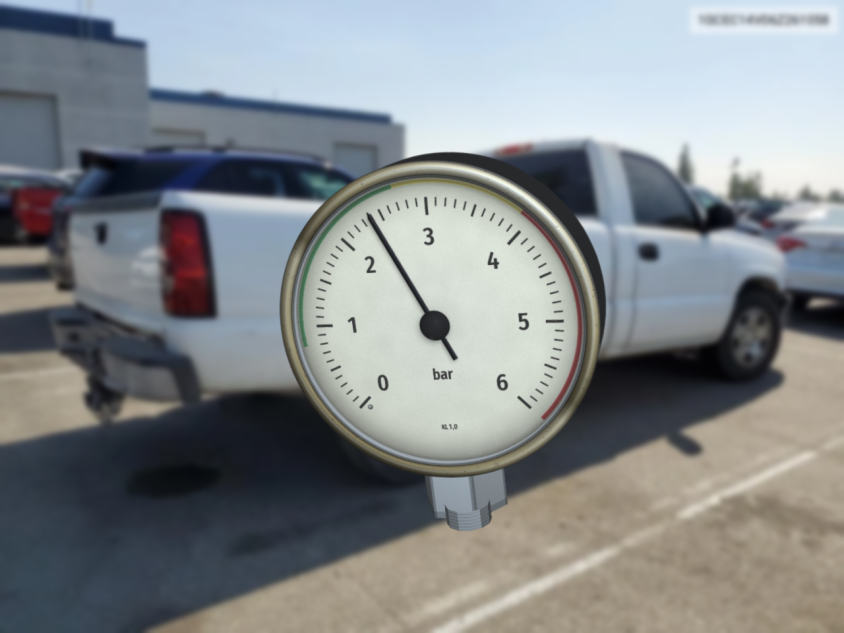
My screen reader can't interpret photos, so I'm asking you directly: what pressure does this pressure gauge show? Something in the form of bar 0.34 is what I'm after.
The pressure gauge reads bar 2.4
